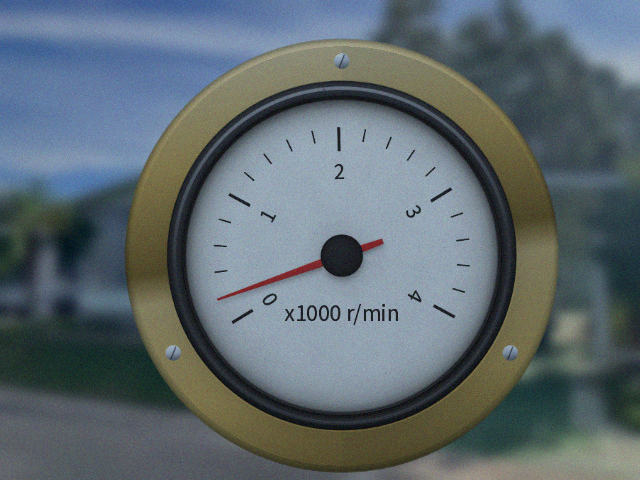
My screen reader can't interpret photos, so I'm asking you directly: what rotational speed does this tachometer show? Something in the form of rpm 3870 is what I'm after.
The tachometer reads rpm 200
